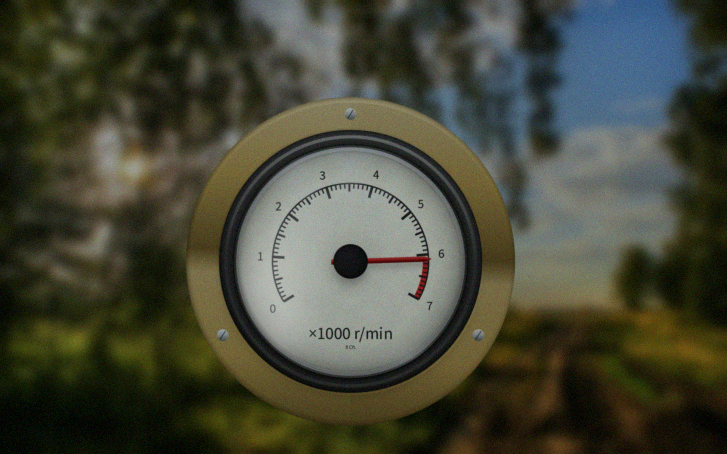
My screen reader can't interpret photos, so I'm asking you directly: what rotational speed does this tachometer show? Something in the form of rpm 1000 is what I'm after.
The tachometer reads rpm 6100
